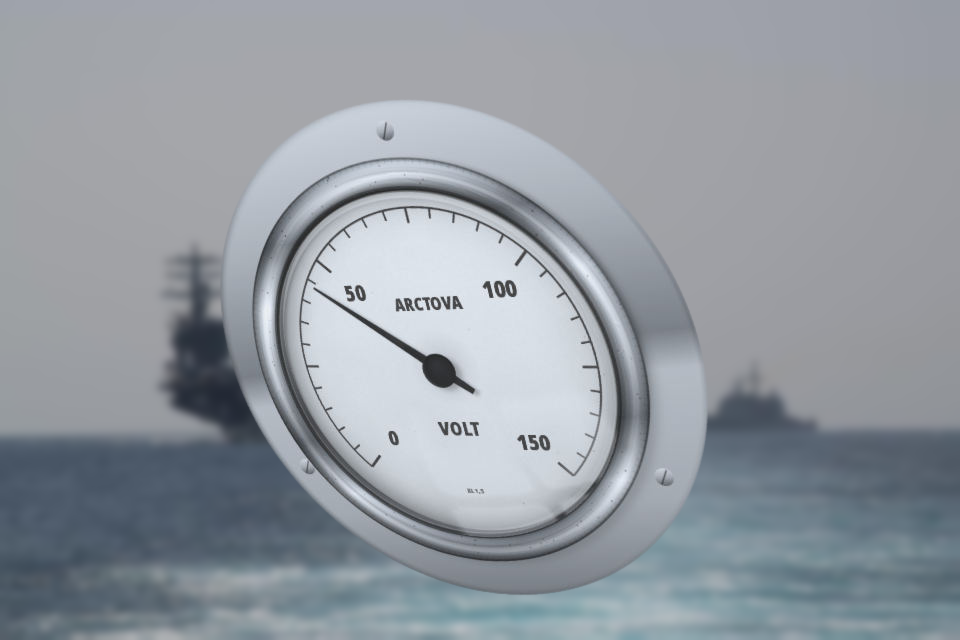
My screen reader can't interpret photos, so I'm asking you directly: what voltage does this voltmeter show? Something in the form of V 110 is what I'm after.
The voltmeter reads V 45
